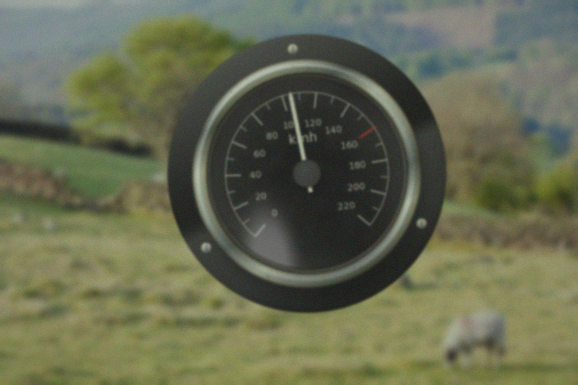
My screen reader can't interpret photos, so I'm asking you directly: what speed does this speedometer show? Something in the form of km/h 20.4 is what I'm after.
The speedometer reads km/h 105
